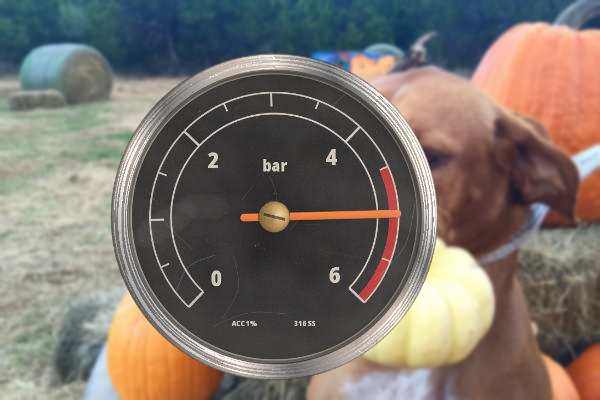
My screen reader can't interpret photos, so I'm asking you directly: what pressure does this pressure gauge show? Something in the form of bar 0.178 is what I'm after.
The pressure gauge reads bar 5
